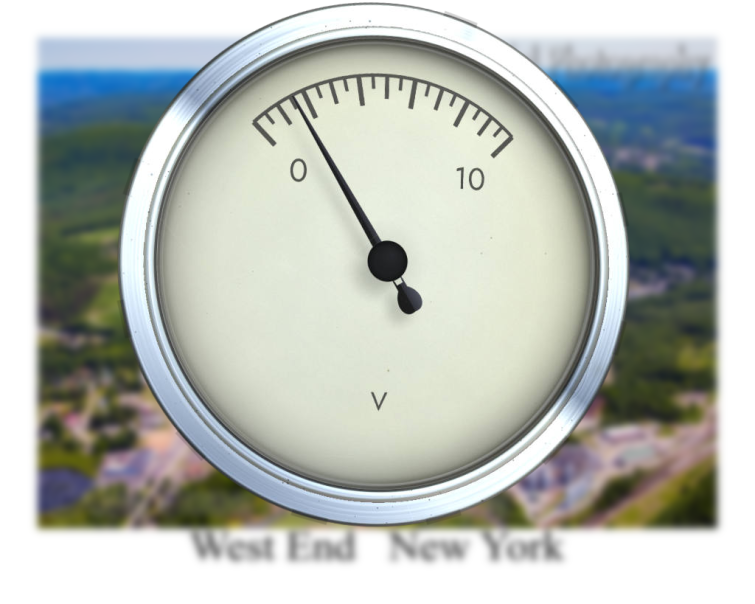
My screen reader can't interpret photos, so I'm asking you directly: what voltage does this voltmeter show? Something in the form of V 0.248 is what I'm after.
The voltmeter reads V 1.5
